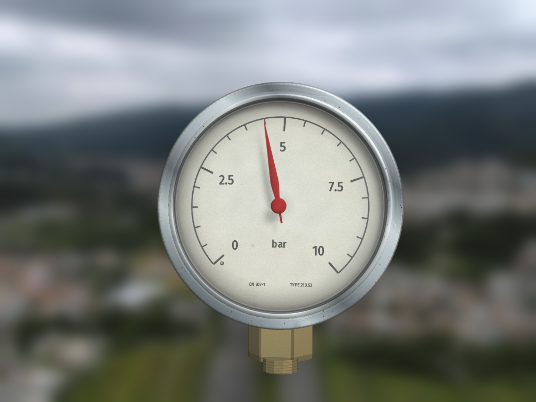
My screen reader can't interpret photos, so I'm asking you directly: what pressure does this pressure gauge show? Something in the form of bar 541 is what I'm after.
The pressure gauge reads bar 4.5
